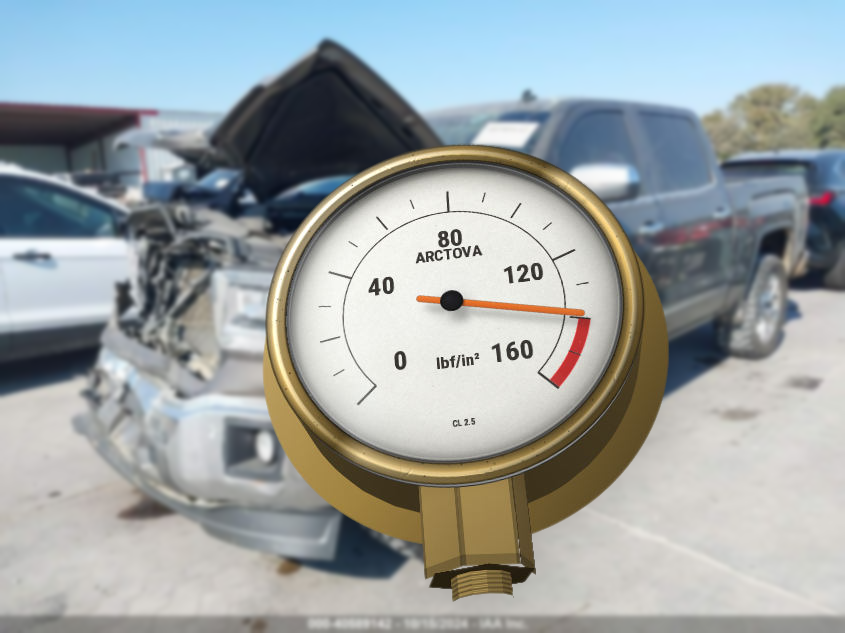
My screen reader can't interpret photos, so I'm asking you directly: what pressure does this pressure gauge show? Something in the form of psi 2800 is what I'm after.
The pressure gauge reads psi 140
